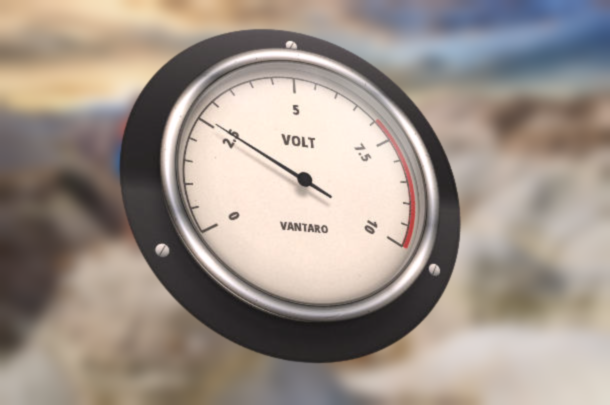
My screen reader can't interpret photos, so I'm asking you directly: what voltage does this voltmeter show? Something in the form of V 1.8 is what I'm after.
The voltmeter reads V 2.5
